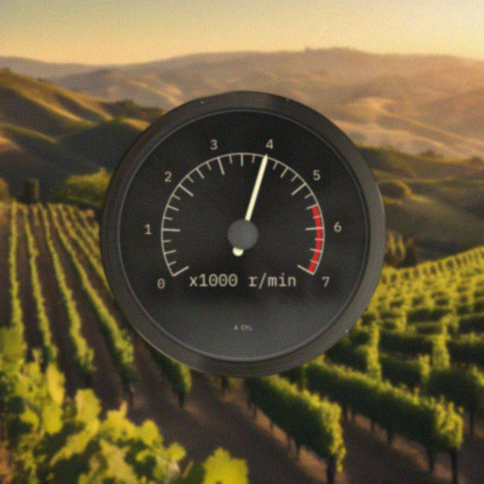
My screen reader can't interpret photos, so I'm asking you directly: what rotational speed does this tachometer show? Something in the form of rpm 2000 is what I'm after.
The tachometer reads rpm 4000
